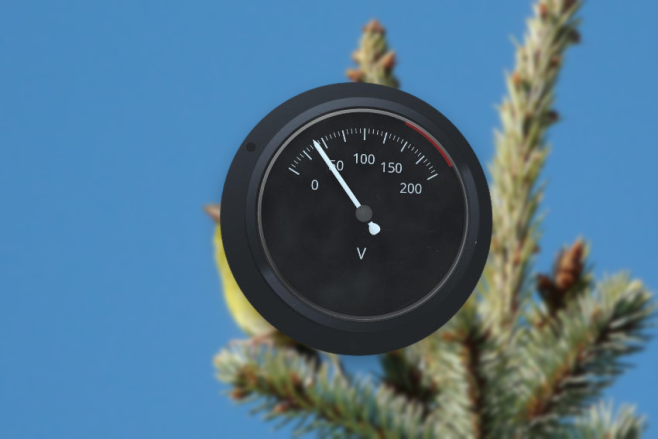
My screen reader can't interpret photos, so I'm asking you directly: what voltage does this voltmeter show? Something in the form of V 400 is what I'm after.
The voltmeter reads V 40
